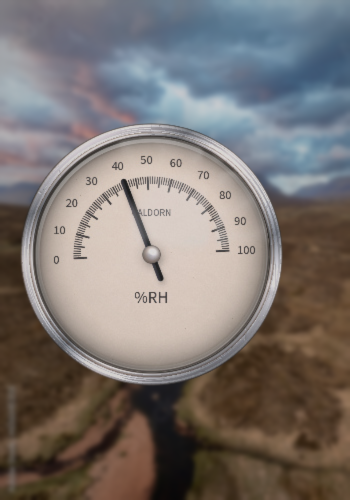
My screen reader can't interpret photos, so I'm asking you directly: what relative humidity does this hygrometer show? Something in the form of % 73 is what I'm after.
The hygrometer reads % 40
